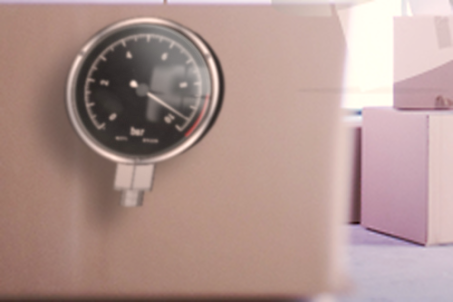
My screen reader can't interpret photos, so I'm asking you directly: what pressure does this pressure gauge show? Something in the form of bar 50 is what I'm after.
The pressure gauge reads bar 9.5
